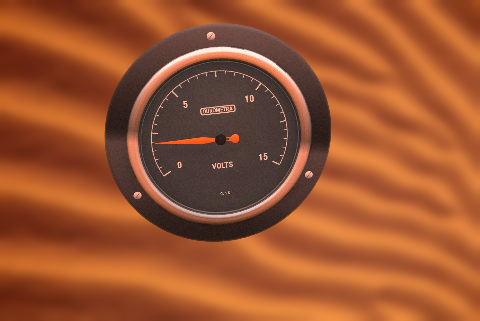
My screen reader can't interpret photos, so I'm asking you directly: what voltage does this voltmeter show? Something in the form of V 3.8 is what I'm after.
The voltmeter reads V 2
